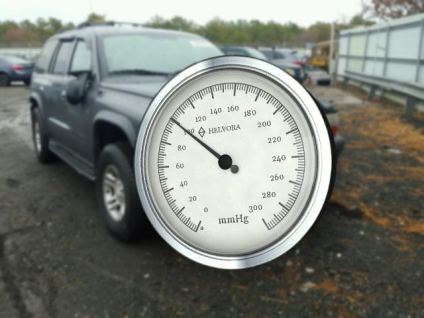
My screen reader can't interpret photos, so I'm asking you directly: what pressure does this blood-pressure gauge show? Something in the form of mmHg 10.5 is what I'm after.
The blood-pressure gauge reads mmHg 100
